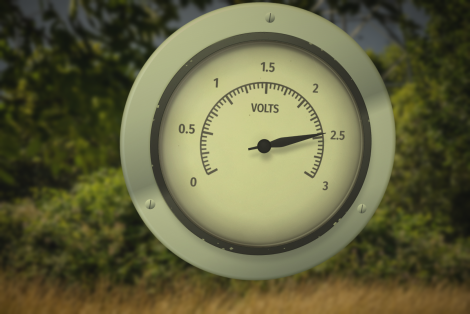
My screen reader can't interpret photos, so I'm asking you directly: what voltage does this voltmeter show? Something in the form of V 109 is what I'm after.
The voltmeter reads V 2.45
